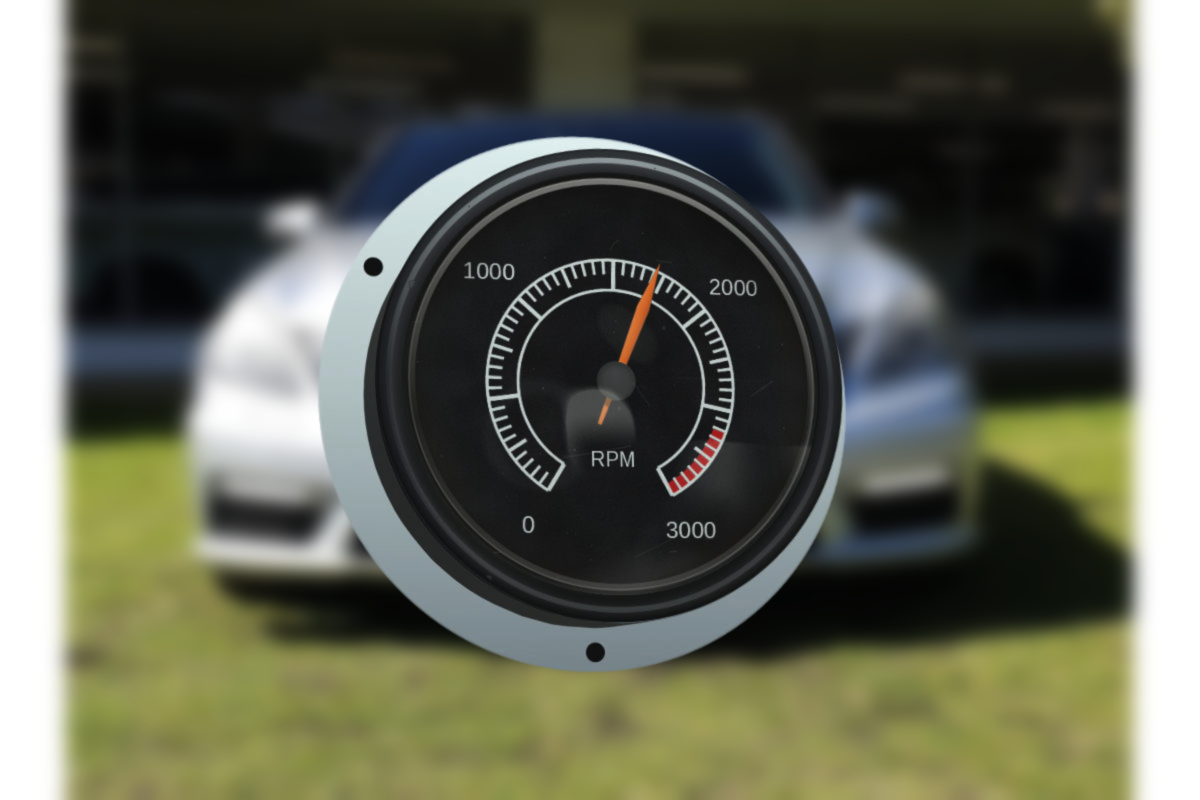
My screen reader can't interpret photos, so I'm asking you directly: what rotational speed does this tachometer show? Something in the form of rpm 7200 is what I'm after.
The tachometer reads rpm 1700
